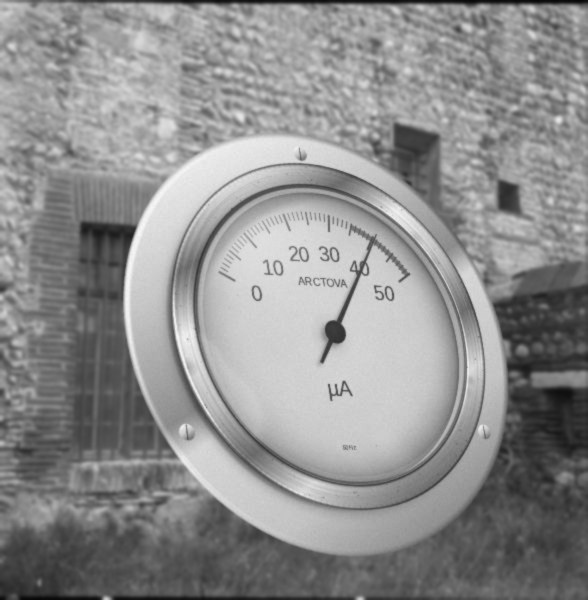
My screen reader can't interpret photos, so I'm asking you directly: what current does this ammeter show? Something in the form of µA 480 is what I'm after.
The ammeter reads µA 40
